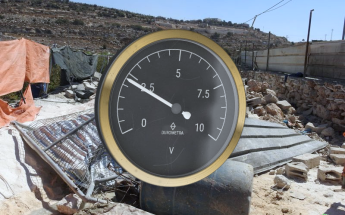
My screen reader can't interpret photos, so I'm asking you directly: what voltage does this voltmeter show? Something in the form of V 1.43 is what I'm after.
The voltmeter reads V 2.25
